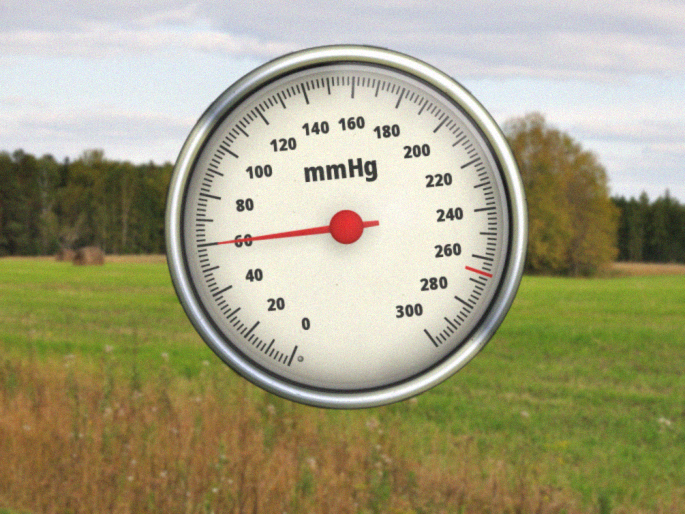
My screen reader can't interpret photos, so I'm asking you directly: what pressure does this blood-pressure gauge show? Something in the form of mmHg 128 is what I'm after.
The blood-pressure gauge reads mmHg 60
